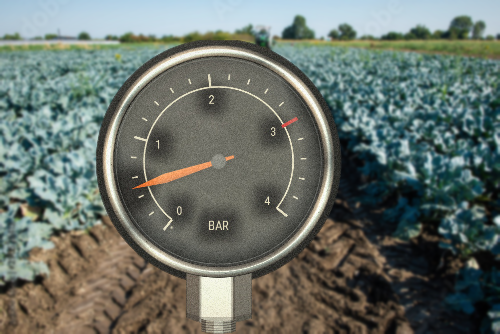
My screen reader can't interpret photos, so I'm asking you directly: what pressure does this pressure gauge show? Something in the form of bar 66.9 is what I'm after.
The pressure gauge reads bar 0.5
